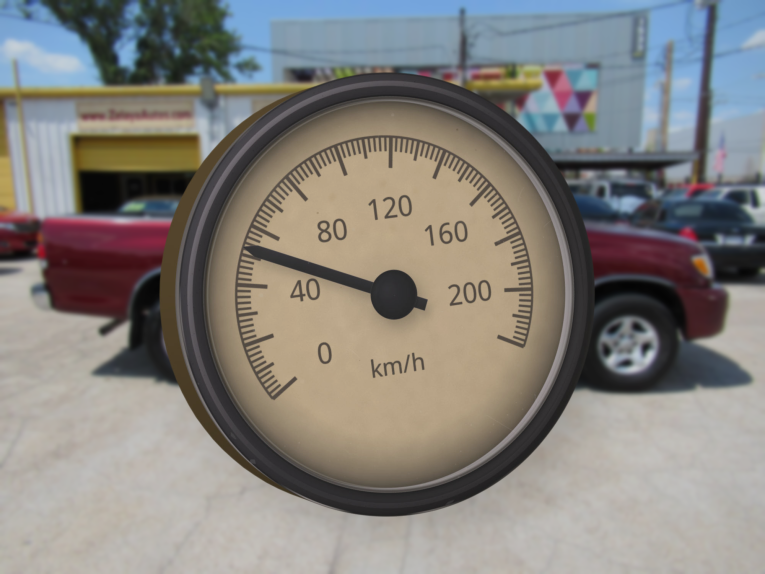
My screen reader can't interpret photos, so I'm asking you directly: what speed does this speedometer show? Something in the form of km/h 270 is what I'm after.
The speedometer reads km/h 52
